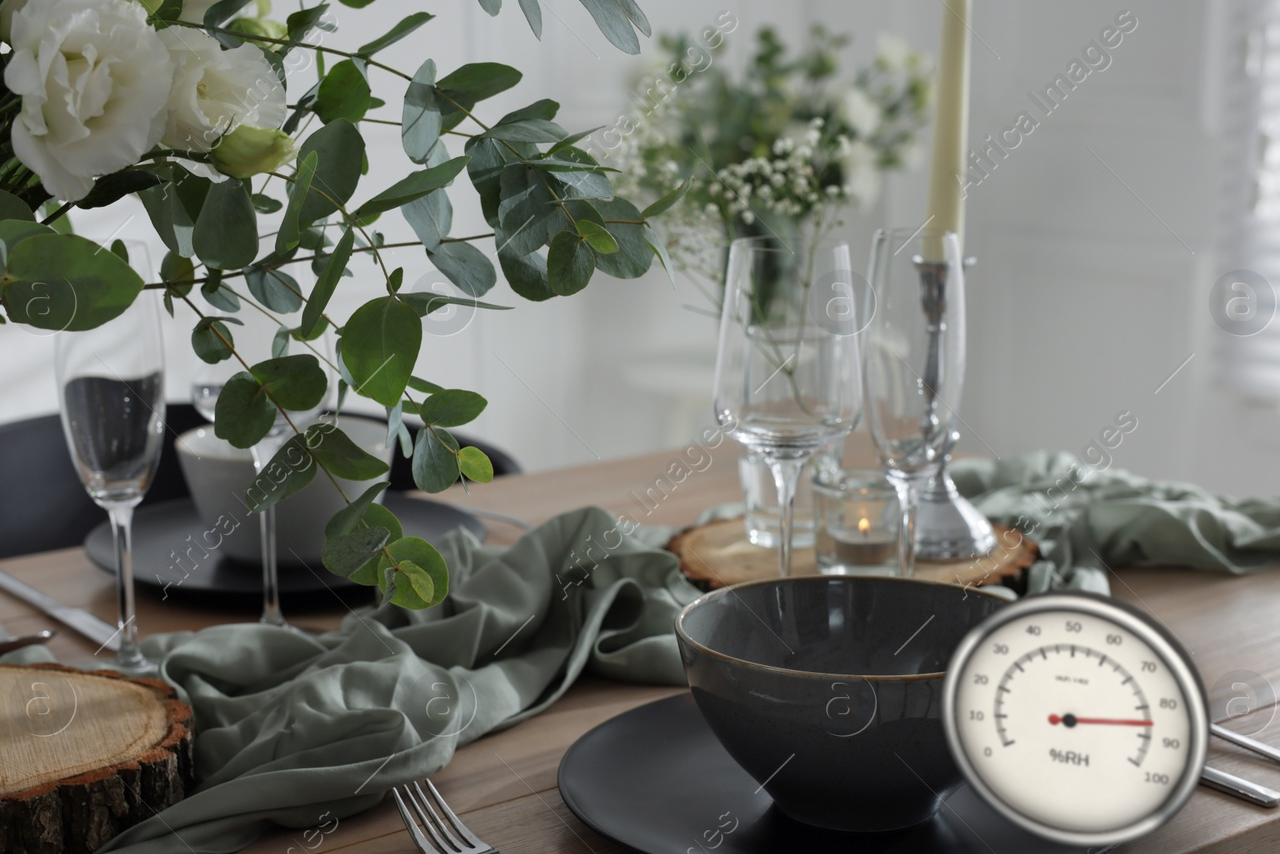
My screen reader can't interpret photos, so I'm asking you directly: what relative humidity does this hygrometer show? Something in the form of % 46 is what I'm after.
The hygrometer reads % 85
